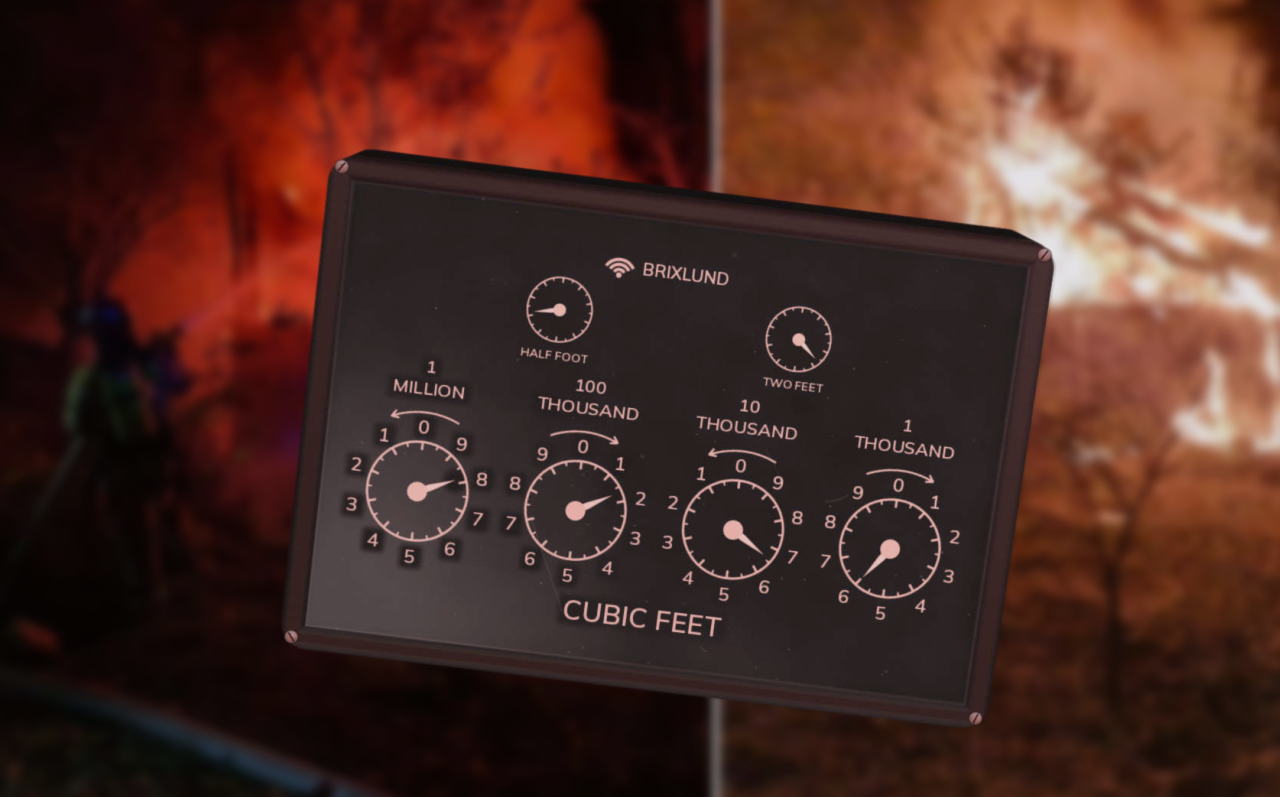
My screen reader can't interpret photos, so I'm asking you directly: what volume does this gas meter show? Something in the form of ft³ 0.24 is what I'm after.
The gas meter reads ft³ 816600
